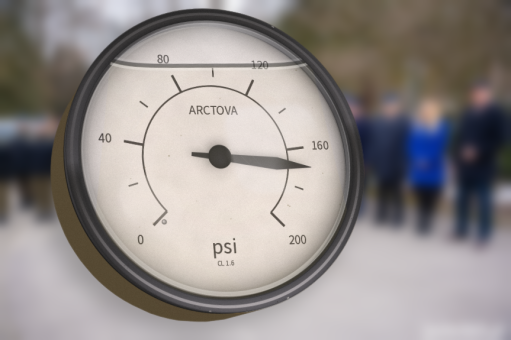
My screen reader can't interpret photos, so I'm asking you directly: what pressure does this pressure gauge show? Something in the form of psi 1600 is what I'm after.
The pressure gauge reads psi 170
